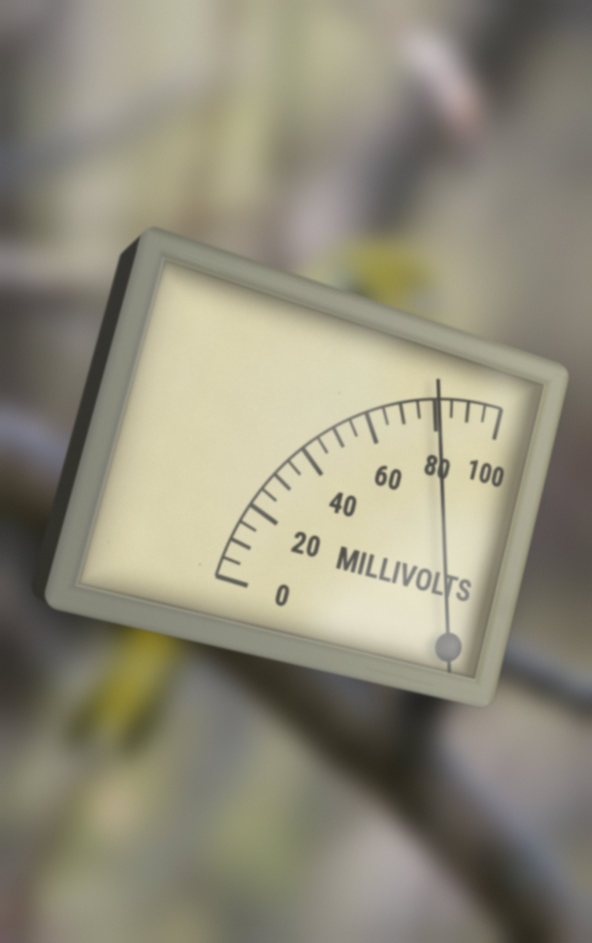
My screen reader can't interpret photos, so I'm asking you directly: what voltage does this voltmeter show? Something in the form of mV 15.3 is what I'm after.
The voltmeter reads mV 80
